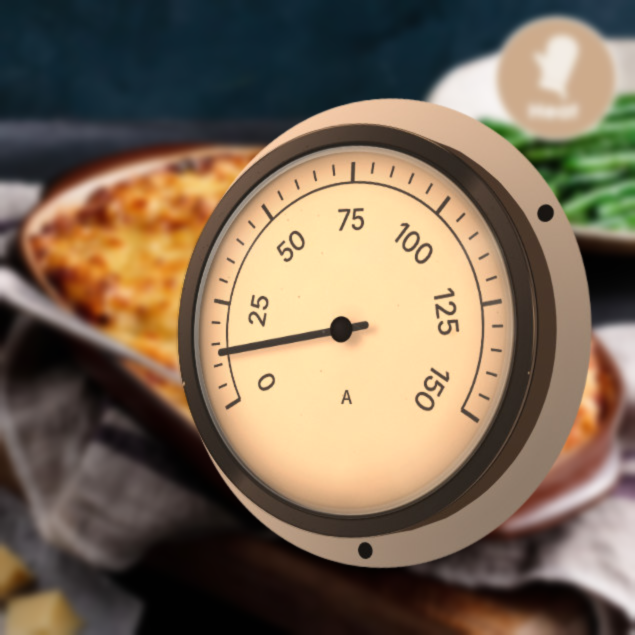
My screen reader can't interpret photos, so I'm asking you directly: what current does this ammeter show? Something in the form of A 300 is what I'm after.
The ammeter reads A 12.5
